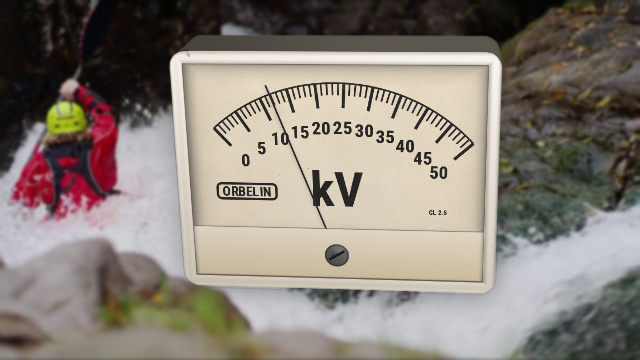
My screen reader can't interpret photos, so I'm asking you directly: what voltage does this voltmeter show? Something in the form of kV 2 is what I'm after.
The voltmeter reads kV 12
